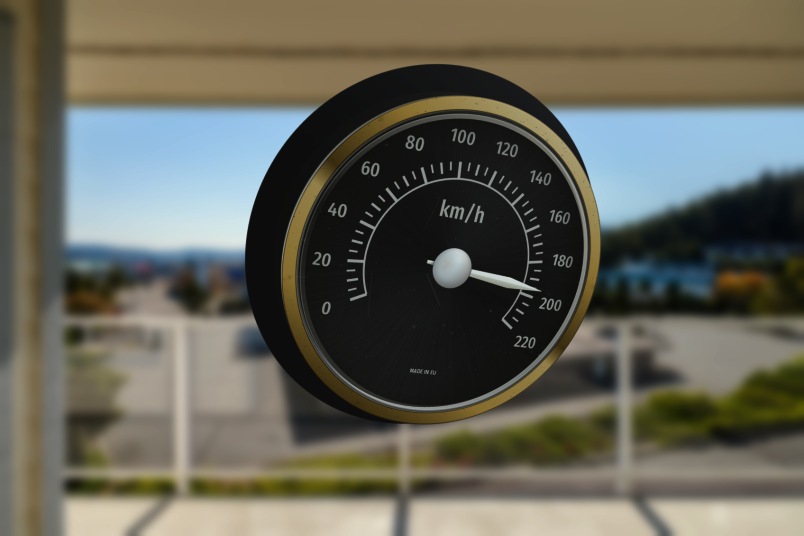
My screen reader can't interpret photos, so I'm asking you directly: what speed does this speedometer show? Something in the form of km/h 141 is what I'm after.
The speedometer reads km/h 195
